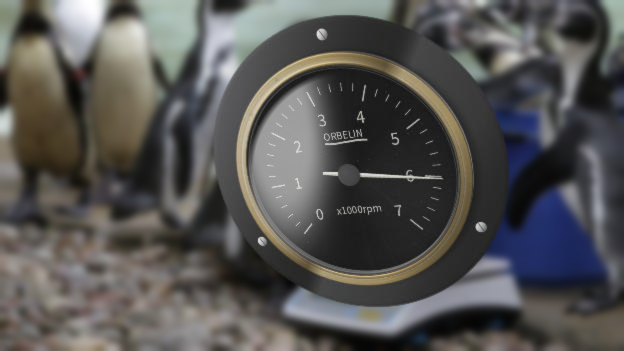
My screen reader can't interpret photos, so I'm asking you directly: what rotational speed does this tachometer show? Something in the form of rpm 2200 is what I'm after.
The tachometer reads rpm 6000
